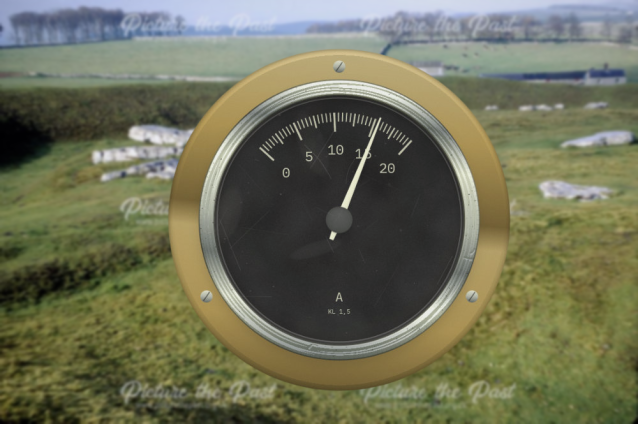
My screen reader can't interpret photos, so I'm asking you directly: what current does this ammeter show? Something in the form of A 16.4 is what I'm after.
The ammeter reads A 15.5
